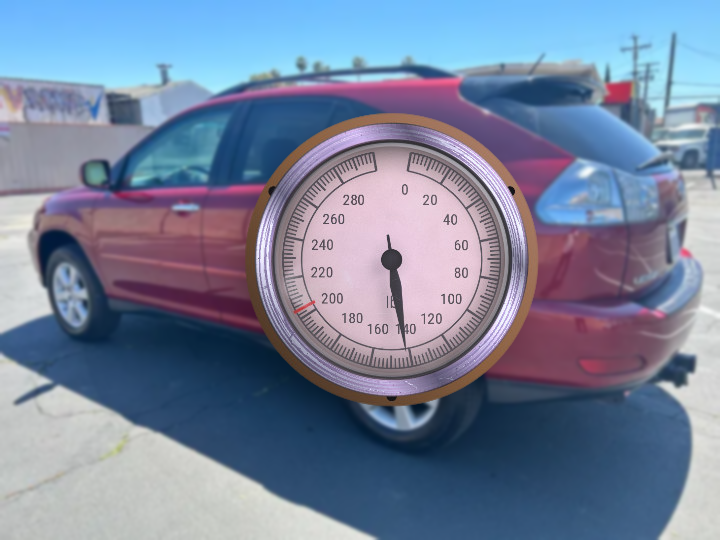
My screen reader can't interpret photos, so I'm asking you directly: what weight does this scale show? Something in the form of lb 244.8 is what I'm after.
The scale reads lb 142
